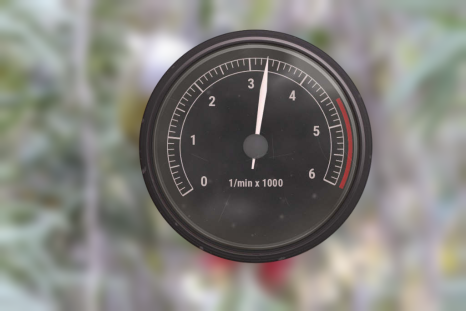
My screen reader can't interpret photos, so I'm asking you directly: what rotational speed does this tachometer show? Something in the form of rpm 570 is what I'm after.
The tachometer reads rpm 3300
